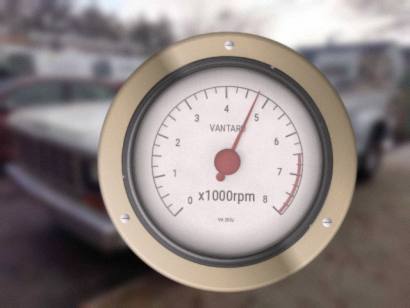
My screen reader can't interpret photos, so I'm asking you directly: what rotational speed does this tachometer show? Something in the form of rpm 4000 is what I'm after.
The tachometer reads rpm 4750
